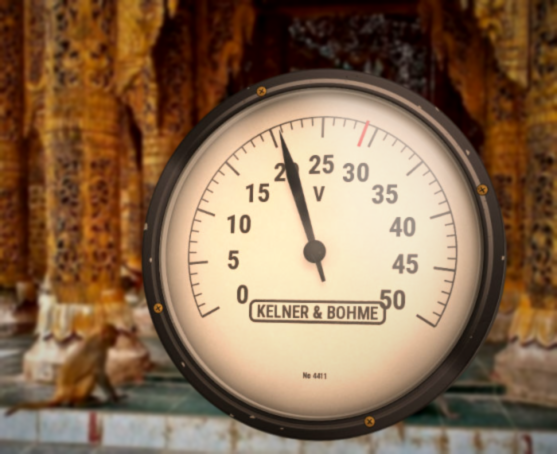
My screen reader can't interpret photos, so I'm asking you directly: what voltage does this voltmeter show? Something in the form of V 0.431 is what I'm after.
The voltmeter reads V 21
